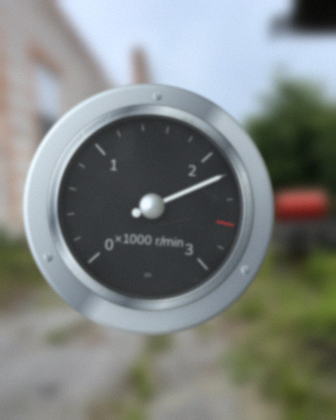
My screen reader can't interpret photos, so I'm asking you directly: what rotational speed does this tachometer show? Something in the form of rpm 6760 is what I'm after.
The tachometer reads rpm 2200
